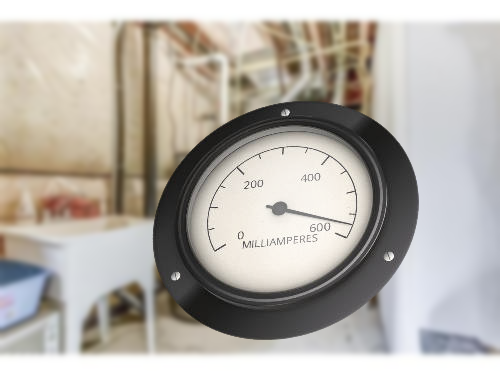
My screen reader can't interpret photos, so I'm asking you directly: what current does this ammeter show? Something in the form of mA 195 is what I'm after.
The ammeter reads mA 575
